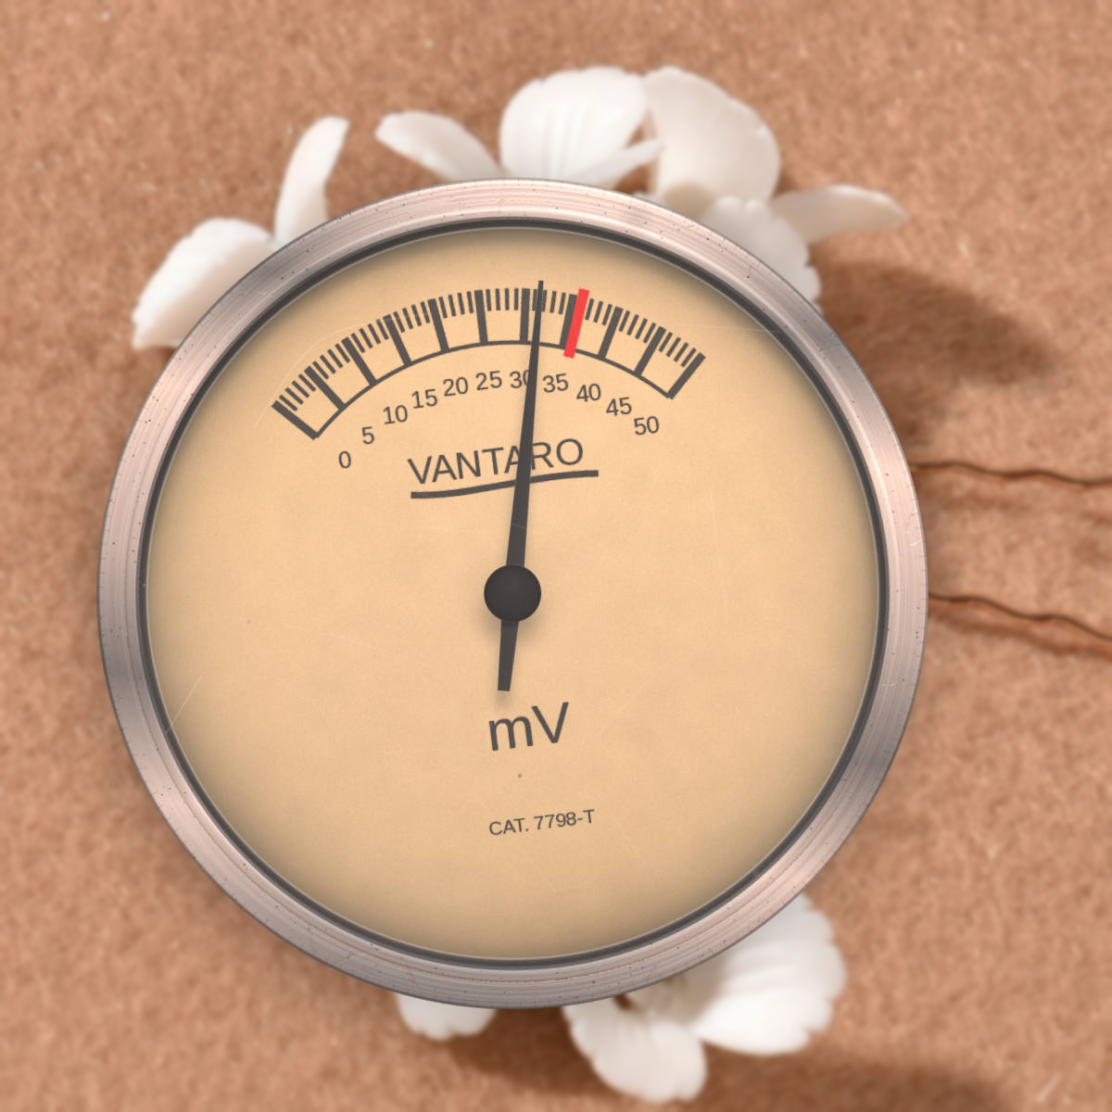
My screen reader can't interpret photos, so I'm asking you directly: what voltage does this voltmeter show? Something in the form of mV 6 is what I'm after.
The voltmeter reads mV 31.5
